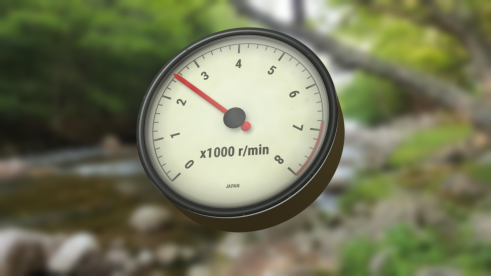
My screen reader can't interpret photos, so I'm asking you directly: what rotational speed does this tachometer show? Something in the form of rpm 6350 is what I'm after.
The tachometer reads rpm 2500
